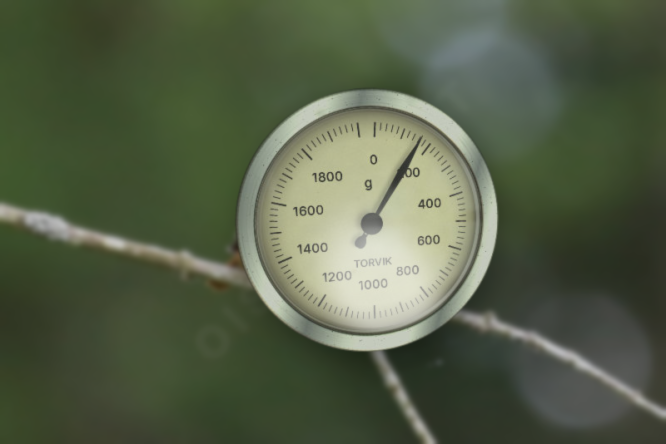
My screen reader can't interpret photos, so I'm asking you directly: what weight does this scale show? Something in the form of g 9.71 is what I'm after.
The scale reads g 160
